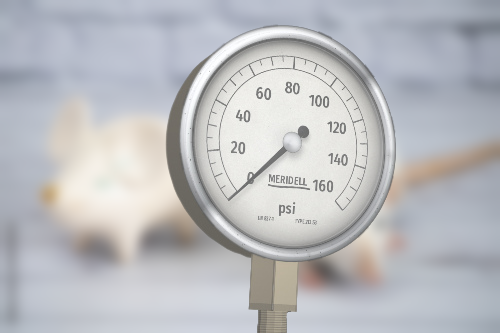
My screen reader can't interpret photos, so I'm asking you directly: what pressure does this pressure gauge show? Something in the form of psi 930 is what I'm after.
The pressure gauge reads psi 0
